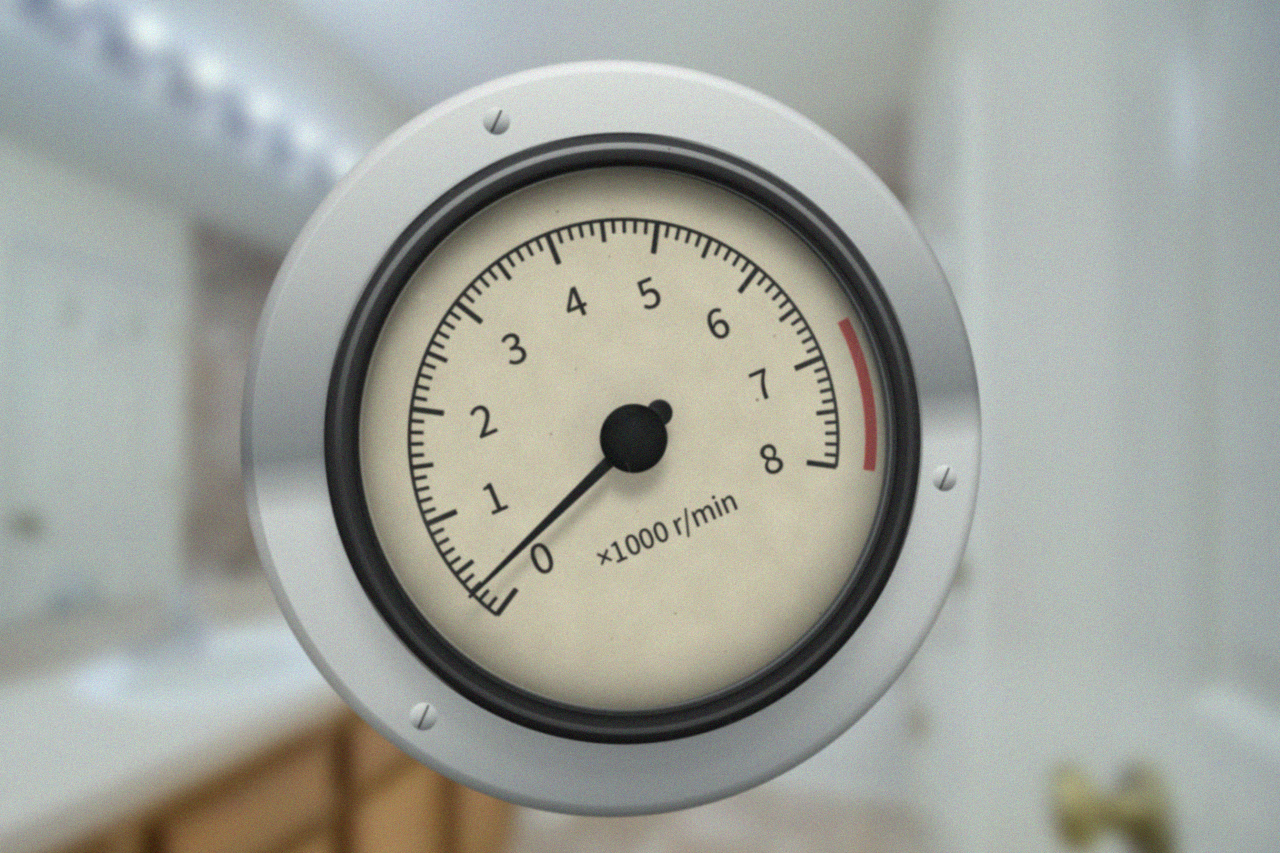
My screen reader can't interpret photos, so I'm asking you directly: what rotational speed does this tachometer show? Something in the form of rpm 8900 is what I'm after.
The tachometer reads rpm 300
